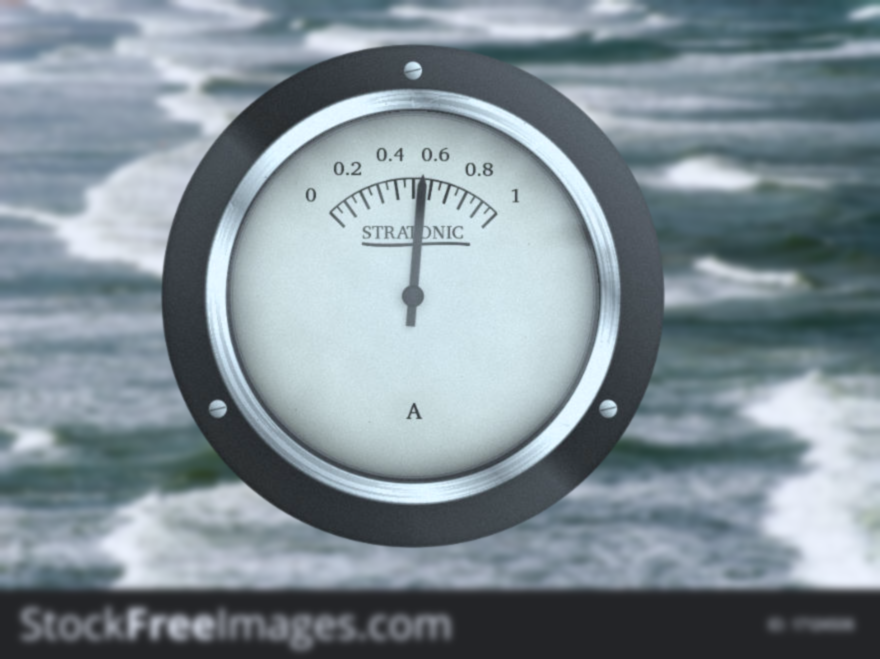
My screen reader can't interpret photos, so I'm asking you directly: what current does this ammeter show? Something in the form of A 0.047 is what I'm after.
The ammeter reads A 0.55
